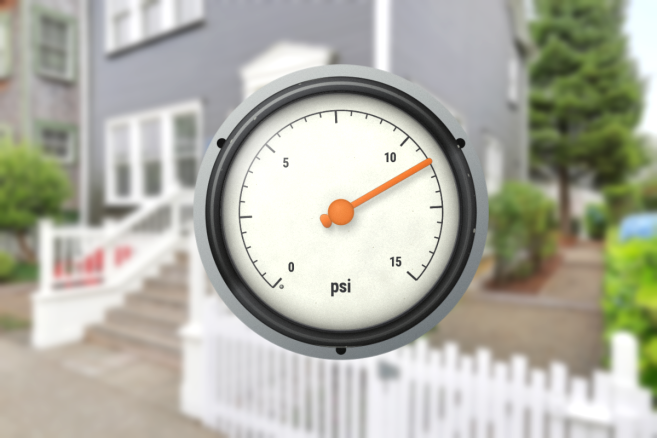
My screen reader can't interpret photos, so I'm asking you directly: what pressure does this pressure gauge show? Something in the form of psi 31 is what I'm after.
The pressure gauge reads psi 11
